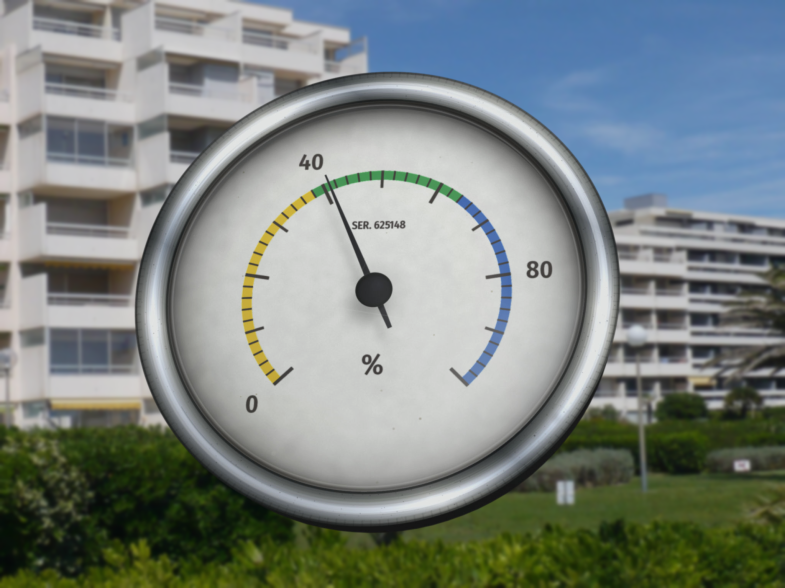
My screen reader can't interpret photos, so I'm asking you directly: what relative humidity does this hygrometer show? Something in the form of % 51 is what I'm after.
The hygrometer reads % 41
